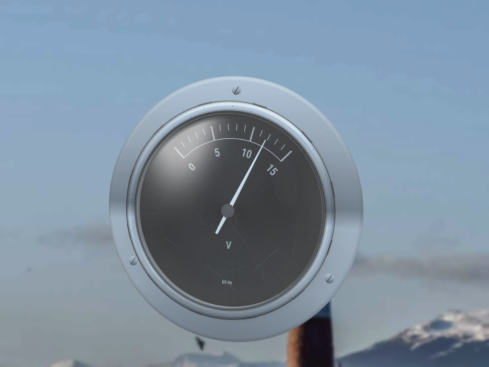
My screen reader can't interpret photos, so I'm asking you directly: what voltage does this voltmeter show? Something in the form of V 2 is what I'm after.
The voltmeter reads V 12
